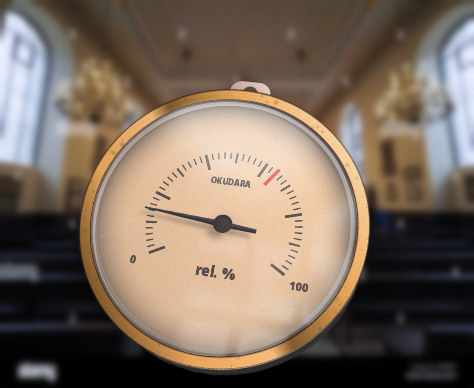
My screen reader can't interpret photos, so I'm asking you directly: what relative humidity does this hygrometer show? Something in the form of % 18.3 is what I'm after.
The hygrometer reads % 14
